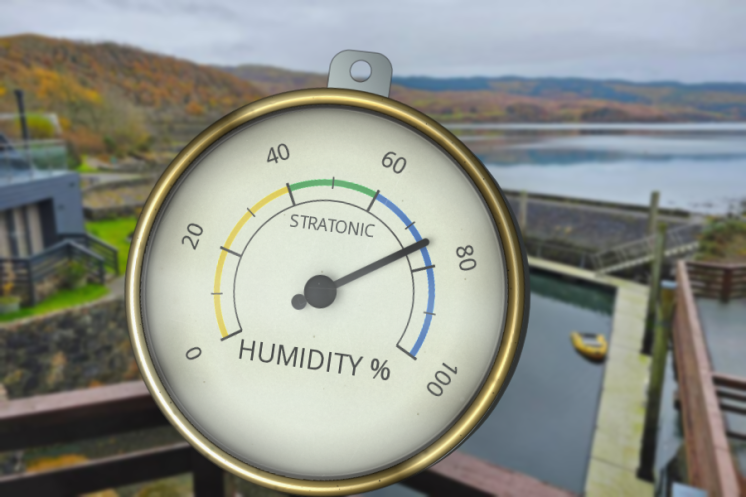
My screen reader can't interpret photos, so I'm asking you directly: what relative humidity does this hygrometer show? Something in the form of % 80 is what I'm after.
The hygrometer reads % 75
